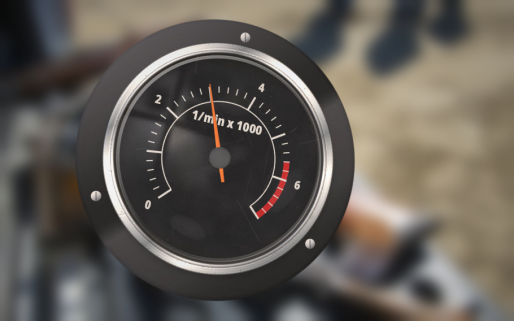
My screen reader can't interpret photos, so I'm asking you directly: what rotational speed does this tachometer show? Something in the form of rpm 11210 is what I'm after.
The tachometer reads rpm 3000
